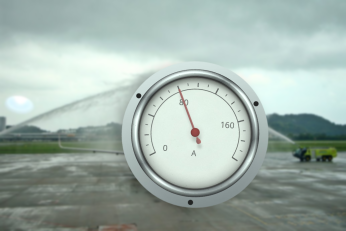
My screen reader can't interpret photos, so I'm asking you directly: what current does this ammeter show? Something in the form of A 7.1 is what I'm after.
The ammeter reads A 80
